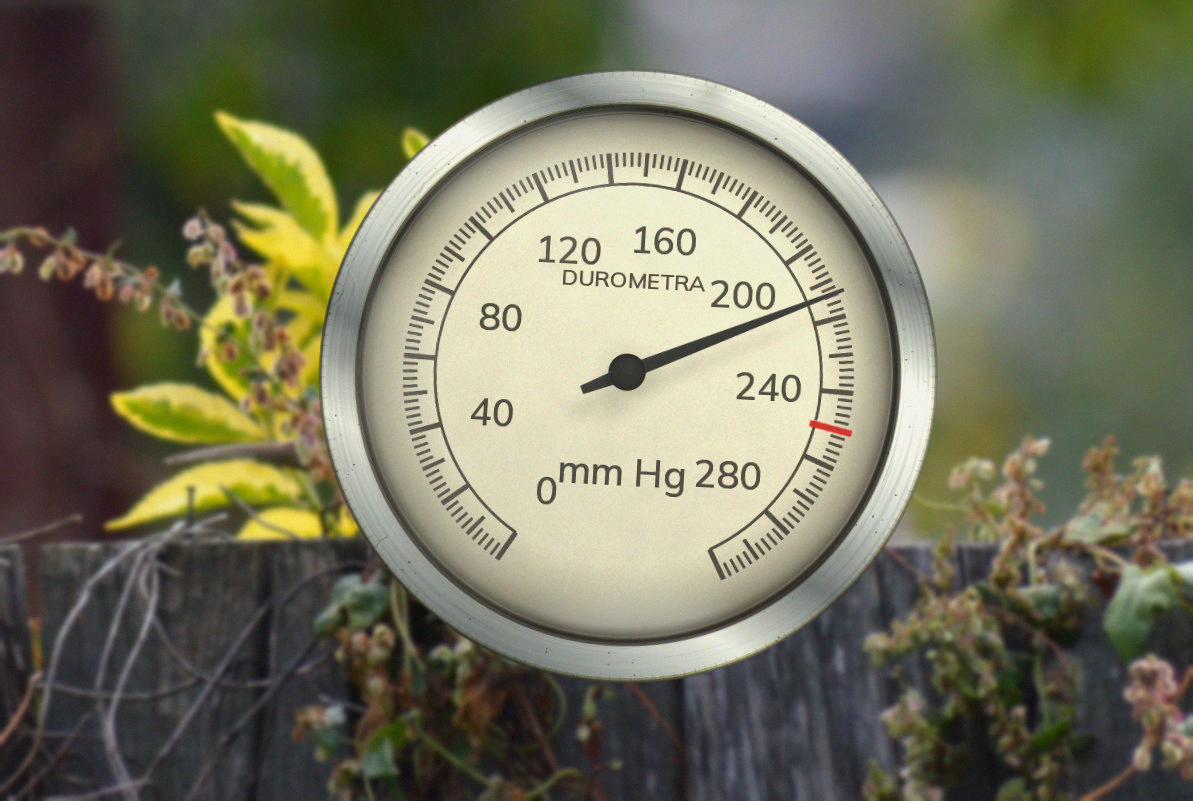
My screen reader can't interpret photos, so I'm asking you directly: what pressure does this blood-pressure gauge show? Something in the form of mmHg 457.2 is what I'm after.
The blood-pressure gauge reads mmHg 214
